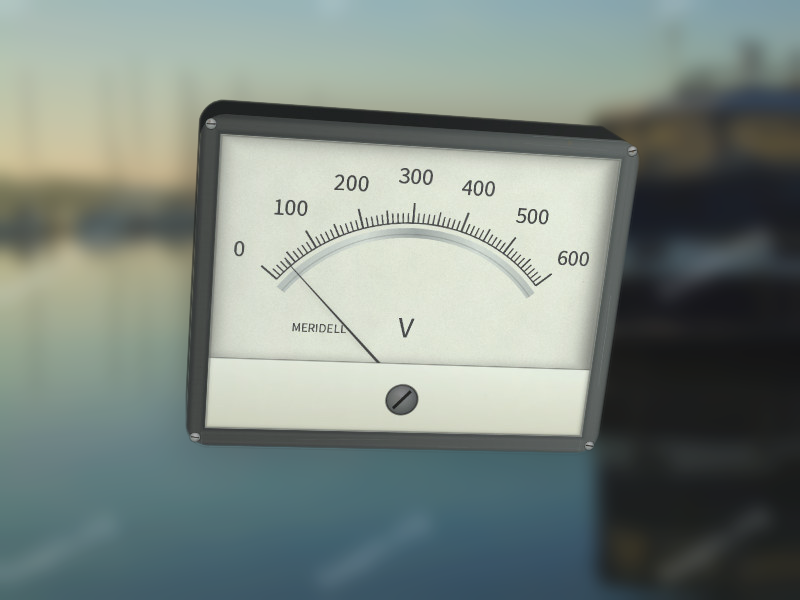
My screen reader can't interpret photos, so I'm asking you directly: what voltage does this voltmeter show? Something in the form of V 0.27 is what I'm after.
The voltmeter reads V 40
